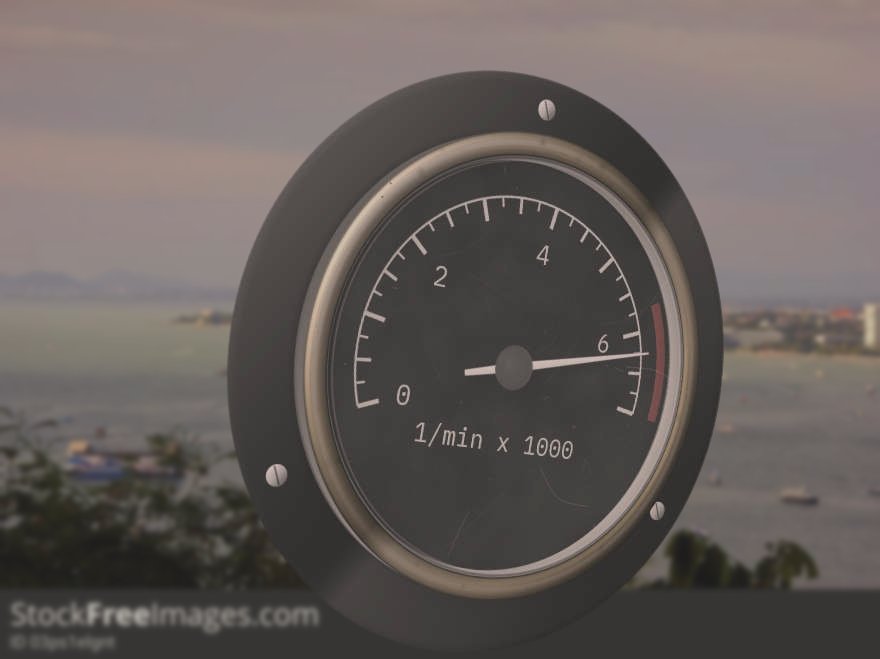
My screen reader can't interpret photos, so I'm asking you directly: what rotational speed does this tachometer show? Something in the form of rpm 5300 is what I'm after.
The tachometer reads rpm 6250
